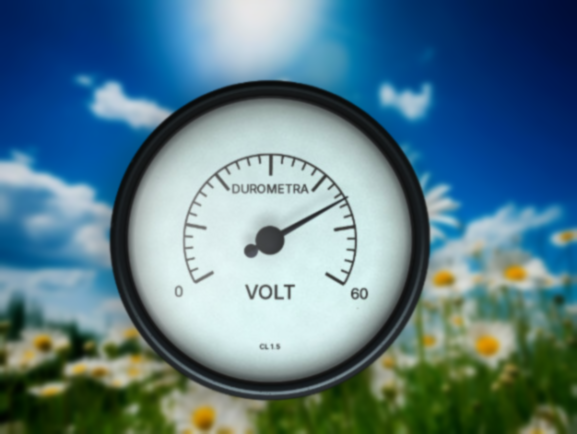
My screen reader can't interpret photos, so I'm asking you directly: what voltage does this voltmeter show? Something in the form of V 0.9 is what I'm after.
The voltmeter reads V 45
